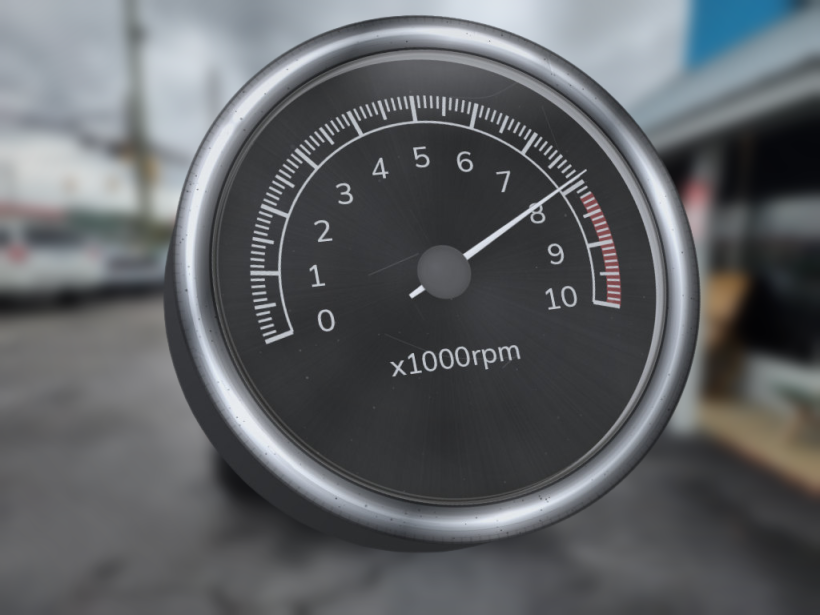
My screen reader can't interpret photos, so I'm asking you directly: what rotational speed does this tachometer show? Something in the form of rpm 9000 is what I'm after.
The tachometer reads rpm 7900
